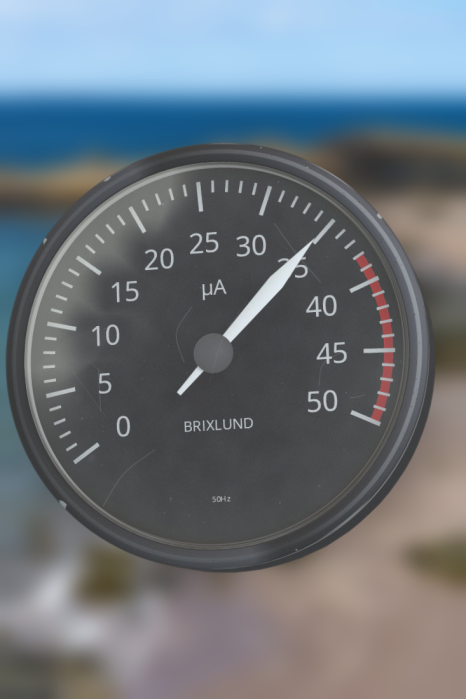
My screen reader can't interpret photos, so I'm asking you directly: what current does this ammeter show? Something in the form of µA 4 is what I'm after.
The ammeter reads µA 35
